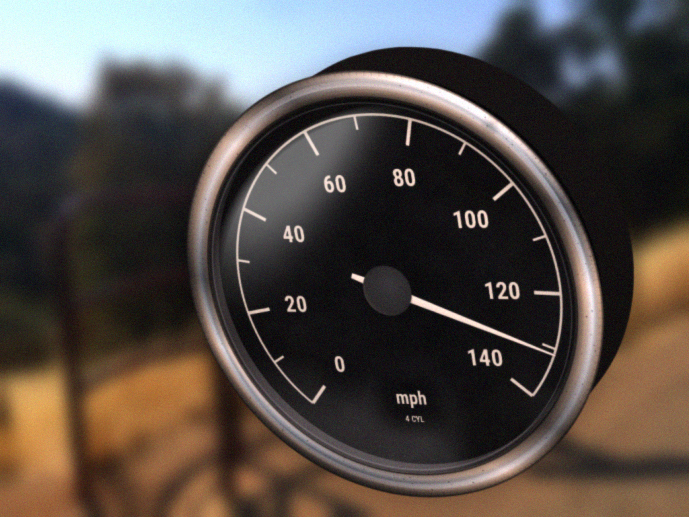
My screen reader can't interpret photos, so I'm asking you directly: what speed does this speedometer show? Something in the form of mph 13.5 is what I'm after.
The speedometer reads mph 130
